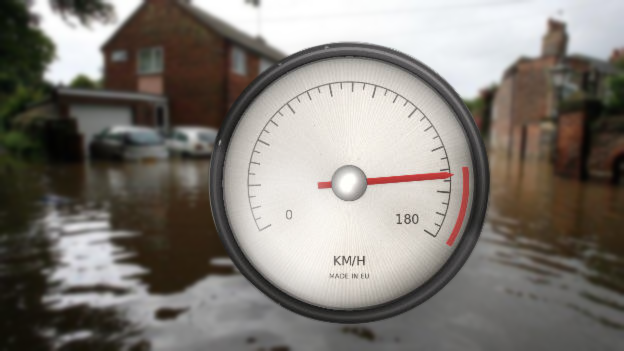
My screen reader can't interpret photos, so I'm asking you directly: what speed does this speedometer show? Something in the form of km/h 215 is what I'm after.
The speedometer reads km/h 152.5
